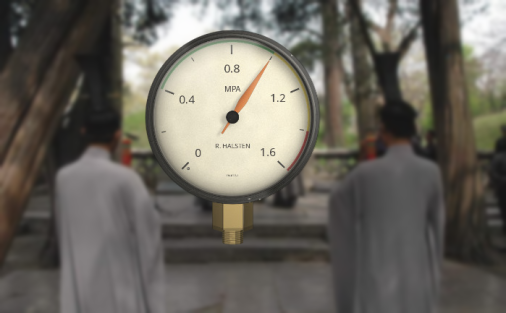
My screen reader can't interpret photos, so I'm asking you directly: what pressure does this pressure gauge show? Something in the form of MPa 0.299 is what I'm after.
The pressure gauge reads MPa 1
